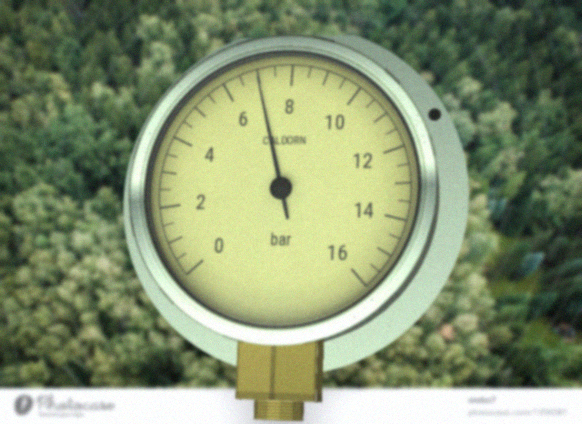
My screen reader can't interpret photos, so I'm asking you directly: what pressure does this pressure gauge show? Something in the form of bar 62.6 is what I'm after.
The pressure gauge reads bar 7
